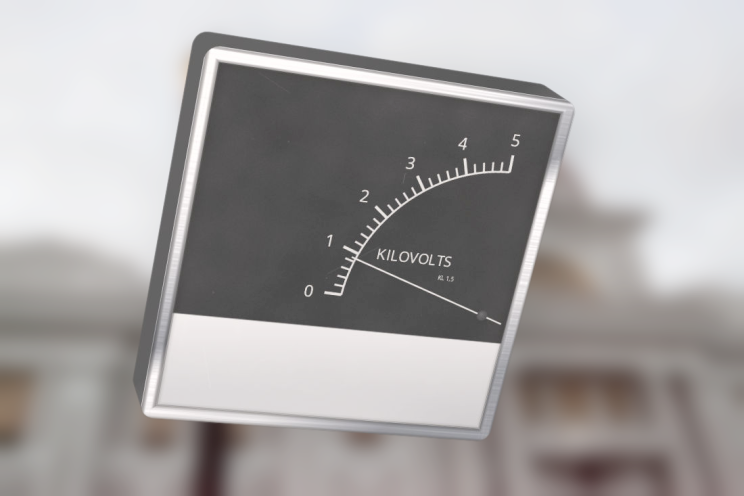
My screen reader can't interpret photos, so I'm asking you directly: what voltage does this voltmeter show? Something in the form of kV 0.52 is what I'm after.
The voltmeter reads kV 0.9
